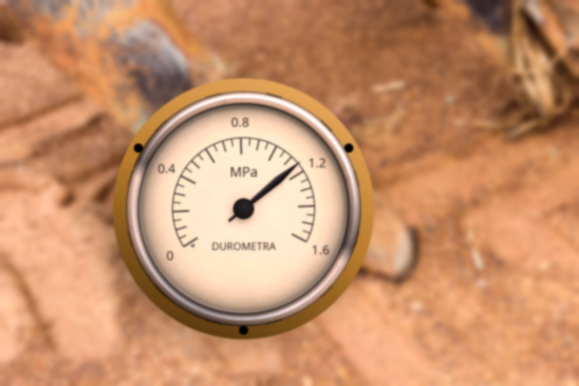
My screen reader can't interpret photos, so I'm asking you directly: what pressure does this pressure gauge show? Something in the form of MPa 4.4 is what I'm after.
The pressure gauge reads MPa 1.15
